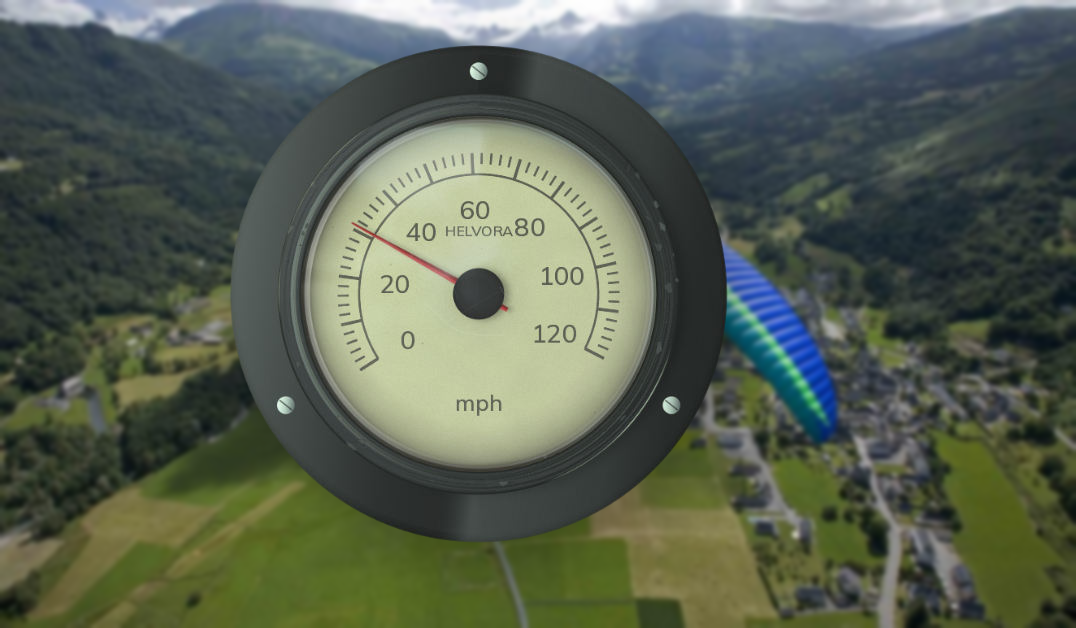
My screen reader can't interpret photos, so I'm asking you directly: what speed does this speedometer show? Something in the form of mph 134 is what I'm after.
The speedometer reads mph 31
